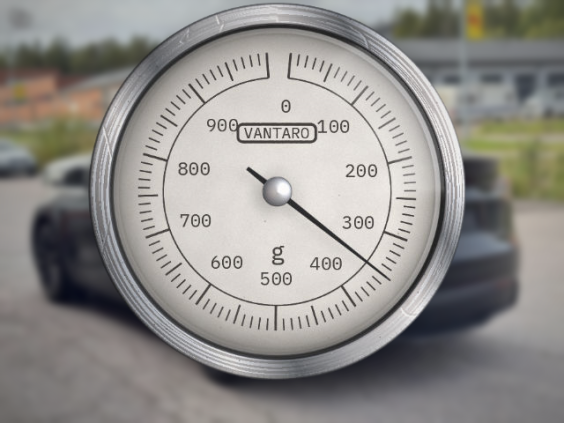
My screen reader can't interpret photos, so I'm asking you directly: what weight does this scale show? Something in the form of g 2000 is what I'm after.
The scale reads g 350
